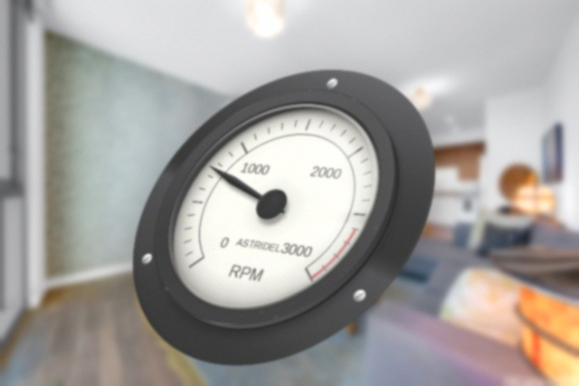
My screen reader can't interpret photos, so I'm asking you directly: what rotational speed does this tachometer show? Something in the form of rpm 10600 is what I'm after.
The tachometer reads rpm 750
